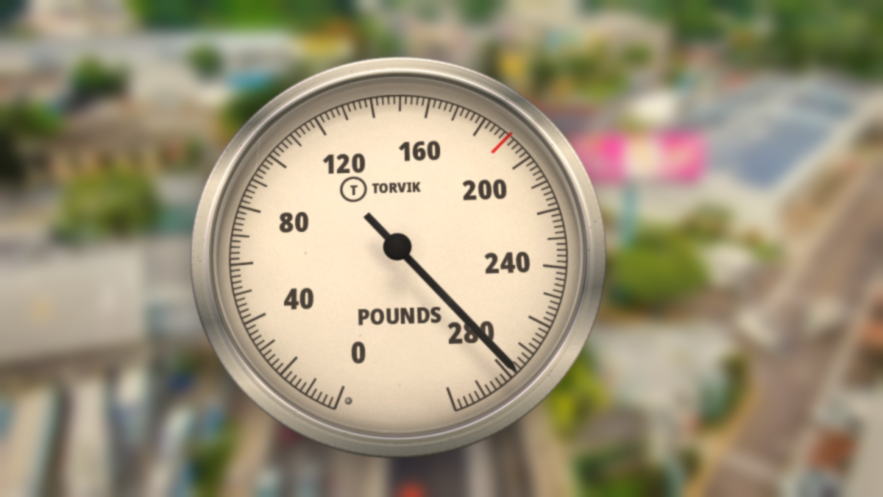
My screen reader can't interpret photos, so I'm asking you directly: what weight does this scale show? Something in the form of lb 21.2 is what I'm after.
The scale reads lb 278
